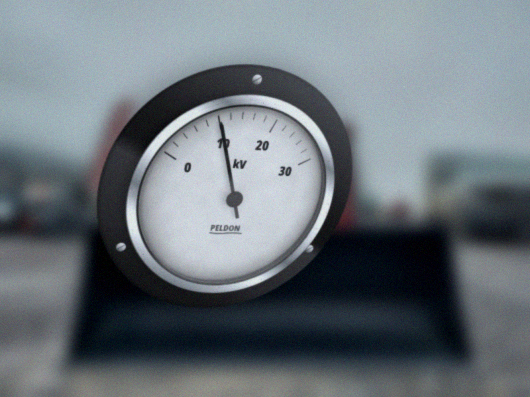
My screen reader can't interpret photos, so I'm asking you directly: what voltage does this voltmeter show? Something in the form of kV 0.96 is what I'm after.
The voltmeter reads kV 10
